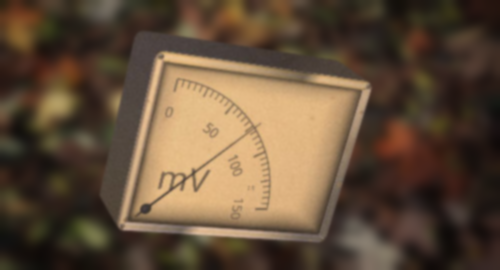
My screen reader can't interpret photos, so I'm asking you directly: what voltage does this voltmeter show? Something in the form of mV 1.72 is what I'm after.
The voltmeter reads mV 75
